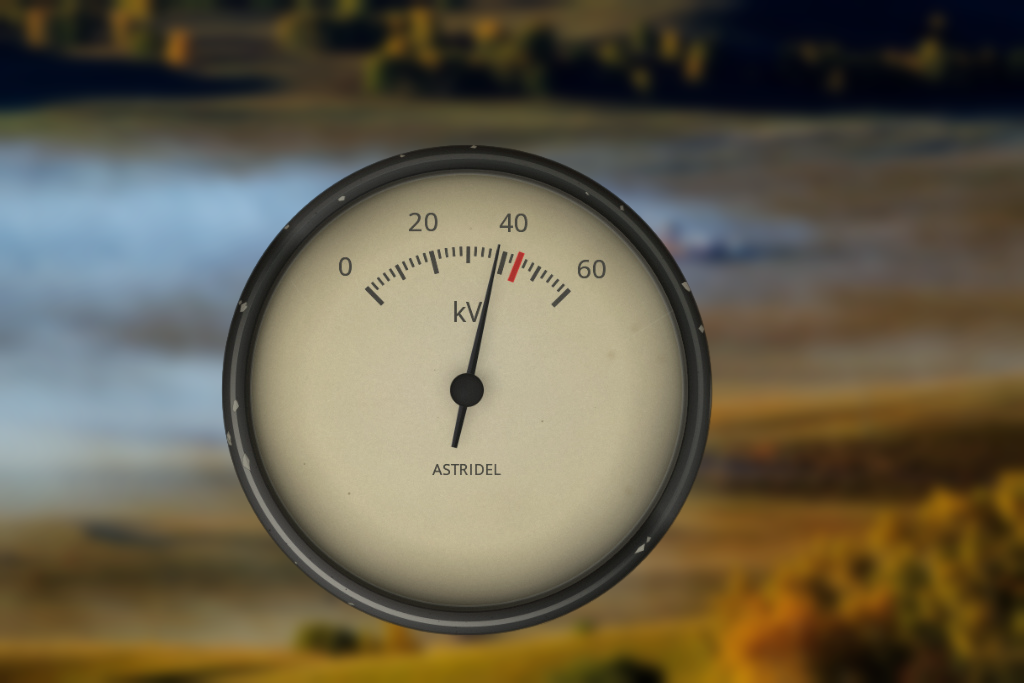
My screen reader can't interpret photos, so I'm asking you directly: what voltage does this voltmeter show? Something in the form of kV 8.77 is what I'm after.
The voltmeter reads kV 38
